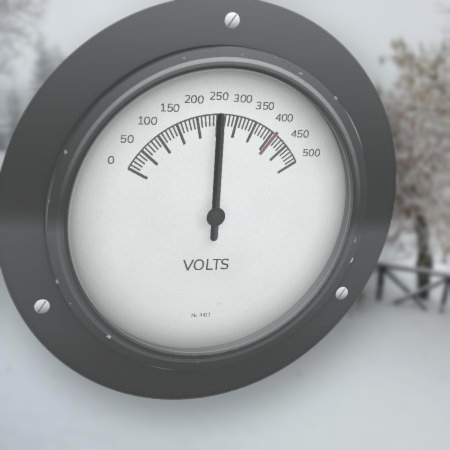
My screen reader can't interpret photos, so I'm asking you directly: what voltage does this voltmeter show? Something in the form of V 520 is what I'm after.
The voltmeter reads V 250
